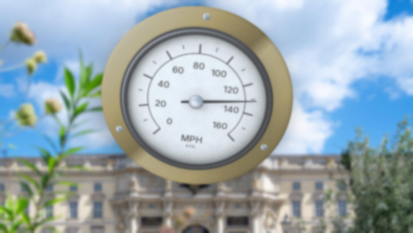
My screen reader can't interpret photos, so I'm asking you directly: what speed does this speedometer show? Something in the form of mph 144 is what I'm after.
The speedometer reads mph 130
